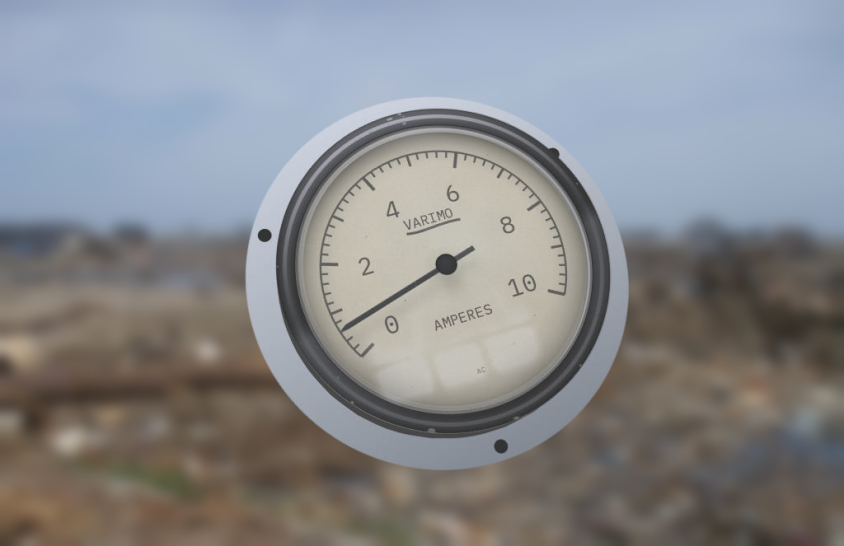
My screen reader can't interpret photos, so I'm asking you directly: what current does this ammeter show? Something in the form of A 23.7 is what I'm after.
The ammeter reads A 0.6
